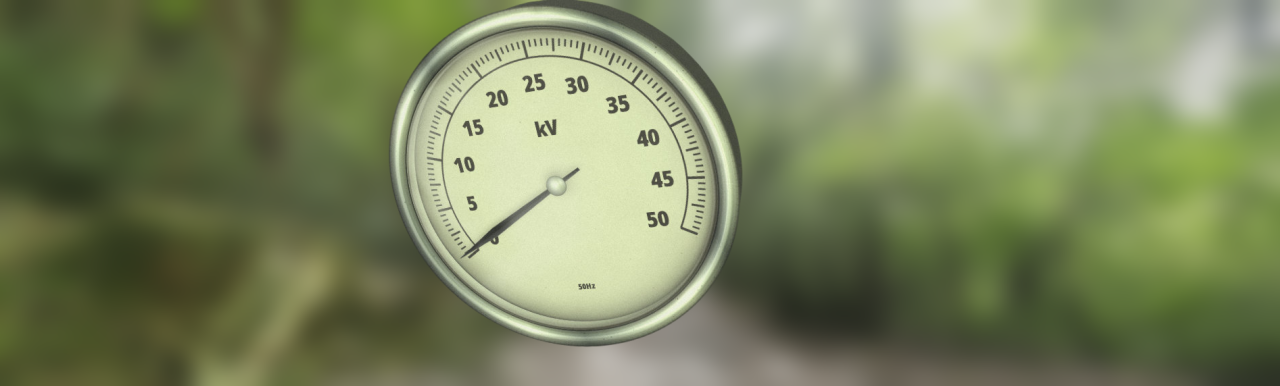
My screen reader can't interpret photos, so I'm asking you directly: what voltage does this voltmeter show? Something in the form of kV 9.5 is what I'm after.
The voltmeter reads kV 0.5
